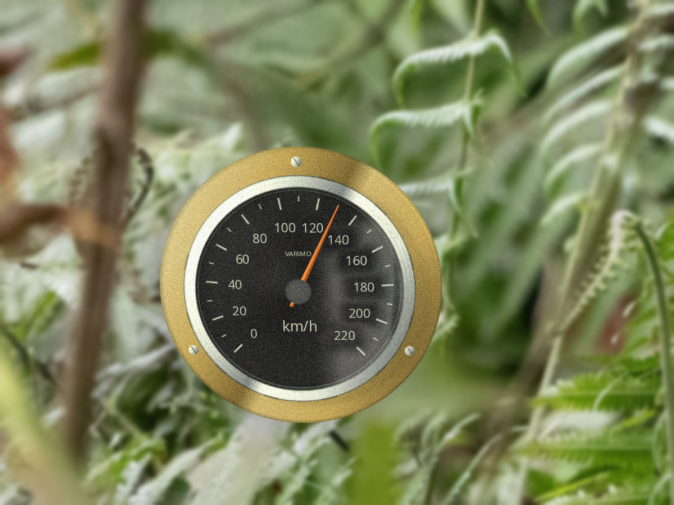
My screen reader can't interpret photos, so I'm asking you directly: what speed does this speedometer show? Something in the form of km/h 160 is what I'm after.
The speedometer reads km/h 130
